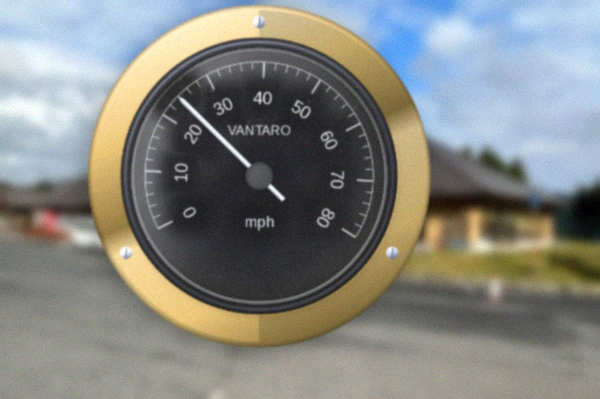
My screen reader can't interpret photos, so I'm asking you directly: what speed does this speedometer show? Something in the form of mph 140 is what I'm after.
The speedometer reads mph 24
